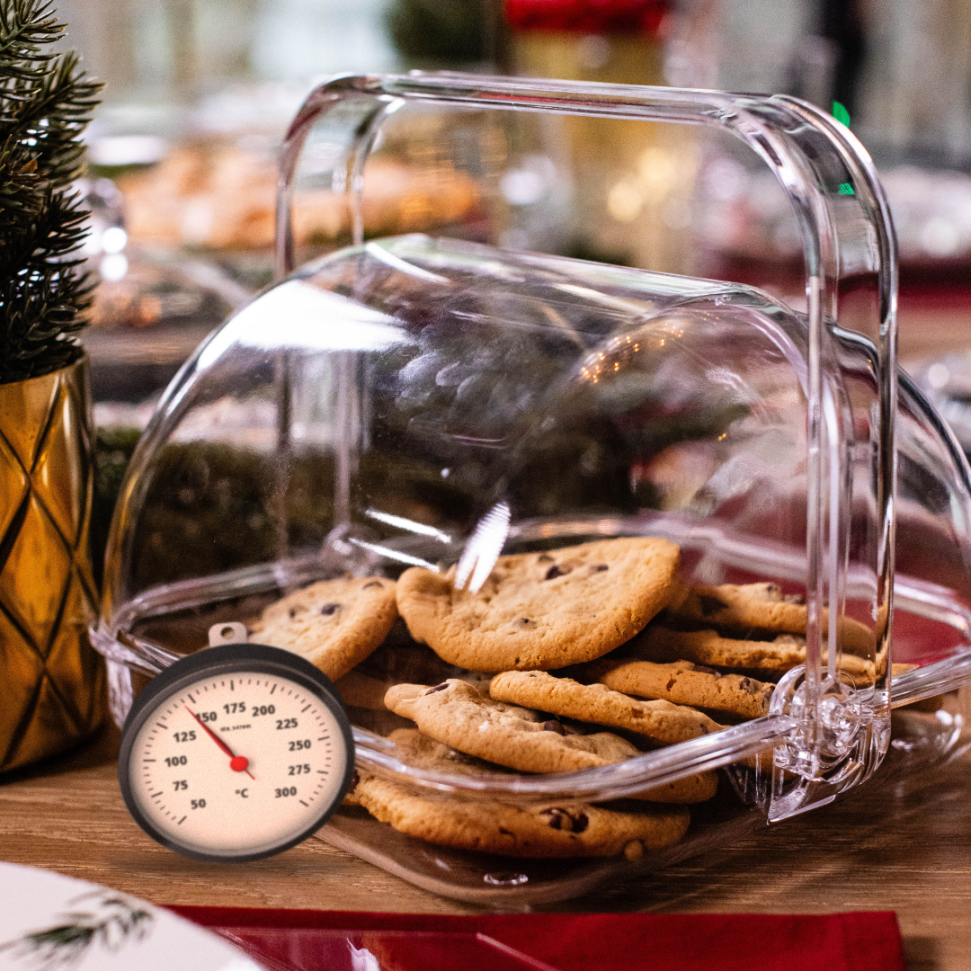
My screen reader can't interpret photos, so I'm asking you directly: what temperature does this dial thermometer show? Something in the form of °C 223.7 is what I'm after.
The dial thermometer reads °C 145
